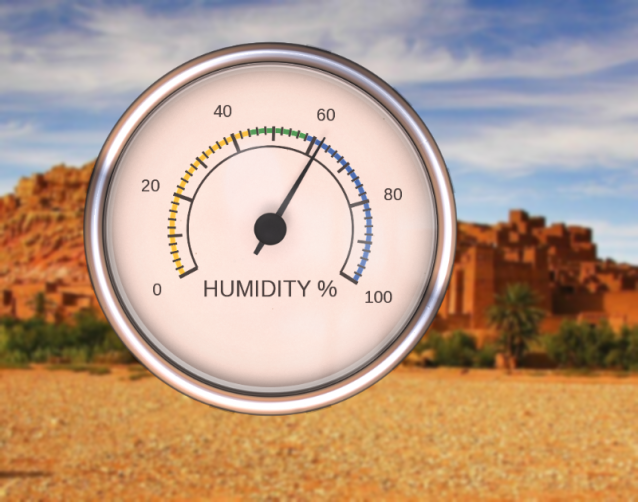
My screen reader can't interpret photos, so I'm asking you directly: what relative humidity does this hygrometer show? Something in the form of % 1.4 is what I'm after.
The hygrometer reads % 62
